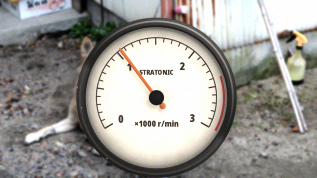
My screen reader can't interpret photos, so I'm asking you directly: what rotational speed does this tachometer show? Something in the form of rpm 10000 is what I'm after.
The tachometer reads rpm 1050
